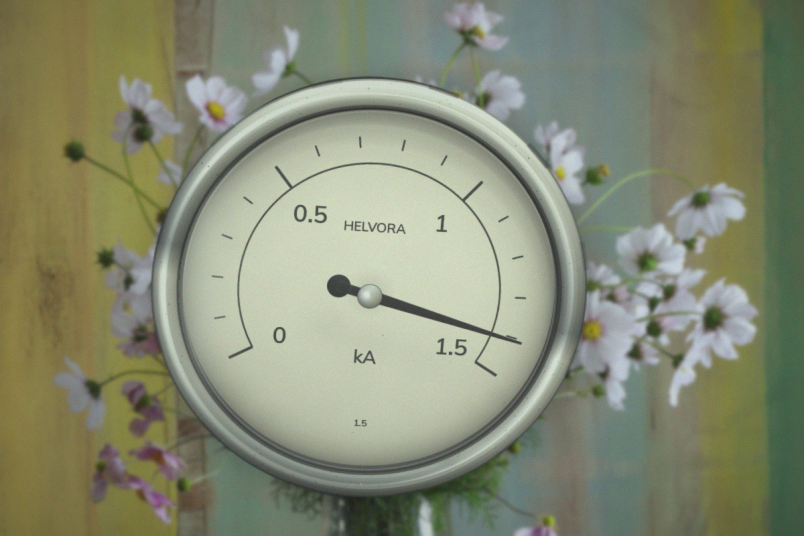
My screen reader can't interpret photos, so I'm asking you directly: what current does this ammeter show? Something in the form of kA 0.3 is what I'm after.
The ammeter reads kA 1.4
